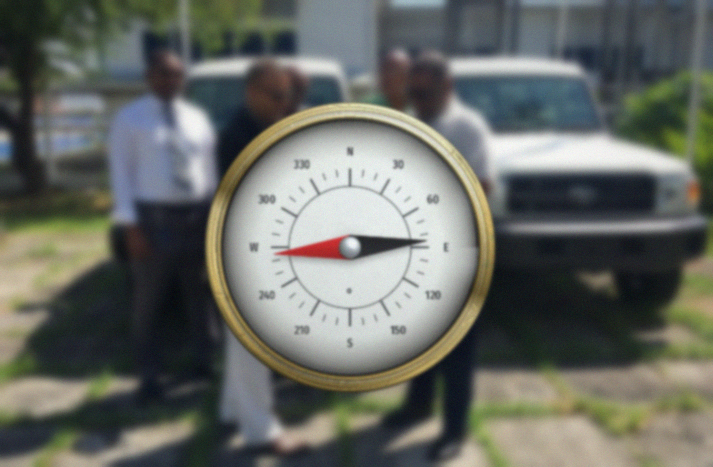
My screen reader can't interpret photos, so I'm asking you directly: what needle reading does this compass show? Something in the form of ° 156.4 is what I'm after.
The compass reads ° 265
